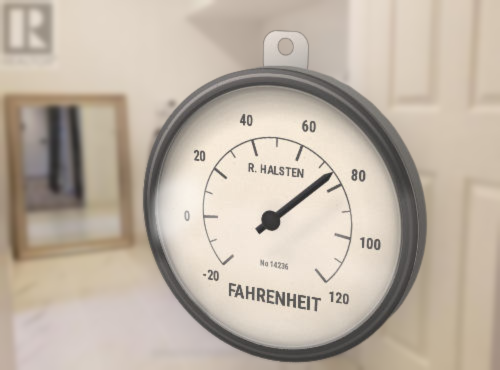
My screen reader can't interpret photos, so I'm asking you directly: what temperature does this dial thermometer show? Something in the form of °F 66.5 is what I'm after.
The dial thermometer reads °F 75
